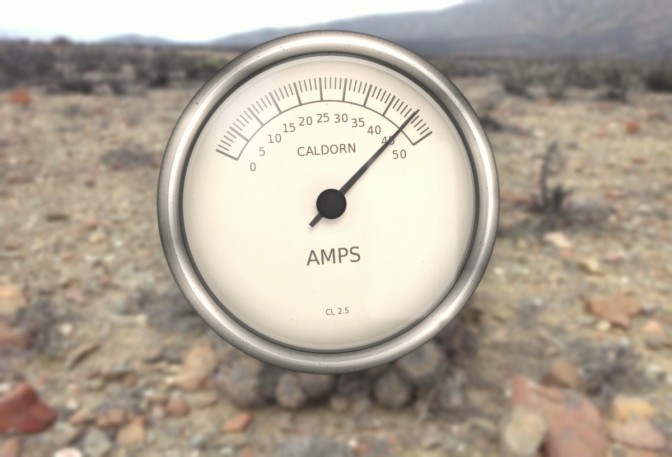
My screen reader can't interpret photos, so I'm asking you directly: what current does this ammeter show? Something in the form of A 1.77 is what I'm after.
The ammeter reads A 45
